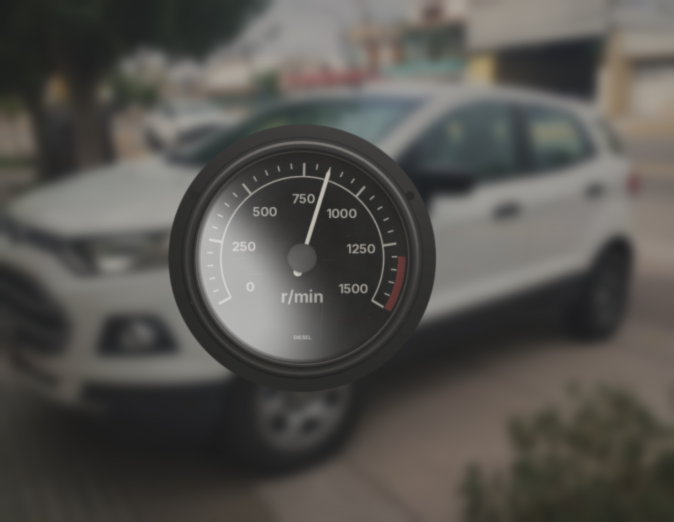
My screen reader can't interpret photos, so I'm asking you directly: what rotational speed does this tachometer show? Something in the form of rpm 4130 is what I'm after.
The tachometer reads rpm 850
